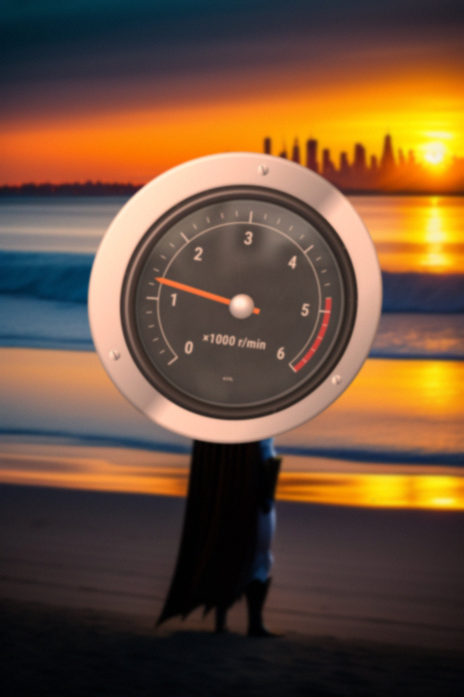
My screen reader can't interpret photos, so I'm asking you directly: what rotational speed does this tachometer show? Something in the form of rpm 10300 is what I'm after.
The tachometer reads rpm 1300
